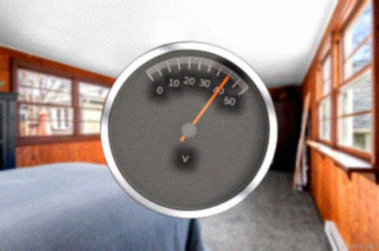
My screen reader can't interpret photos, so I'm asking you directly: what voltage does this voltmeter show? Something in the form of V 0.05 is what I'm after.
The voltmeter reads V 40
